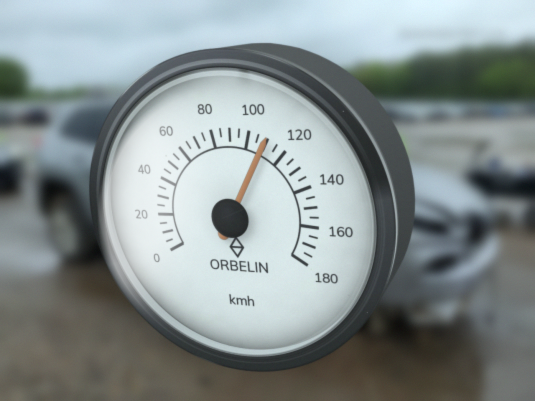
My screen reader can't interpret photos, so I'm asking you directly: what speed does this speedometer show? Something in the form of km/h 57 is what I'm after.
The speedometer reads km/h 110
